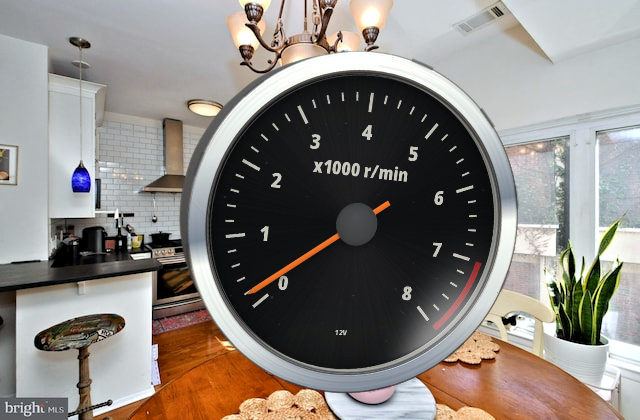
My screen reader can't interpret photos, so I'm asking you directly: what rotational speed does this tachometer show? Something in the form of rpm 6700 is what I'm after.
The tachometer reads rpm 200
